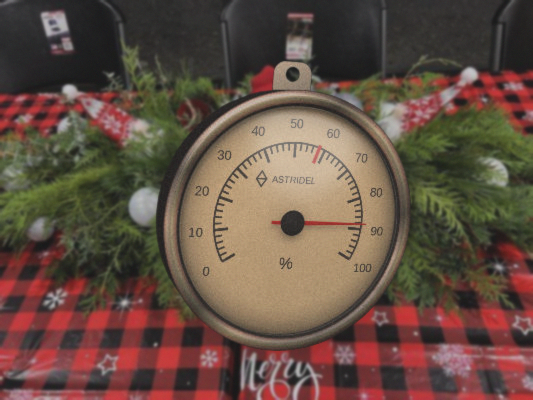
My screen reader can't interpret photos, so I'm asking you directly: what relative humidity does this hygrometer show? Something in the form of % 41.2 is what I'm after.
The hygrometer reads % 88
